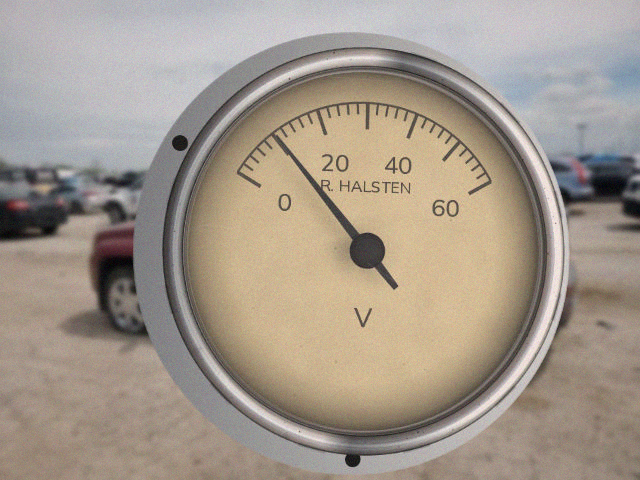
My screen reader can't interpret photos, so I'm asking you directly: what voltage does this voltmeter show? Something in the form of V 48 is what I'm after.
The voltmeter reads V 10
